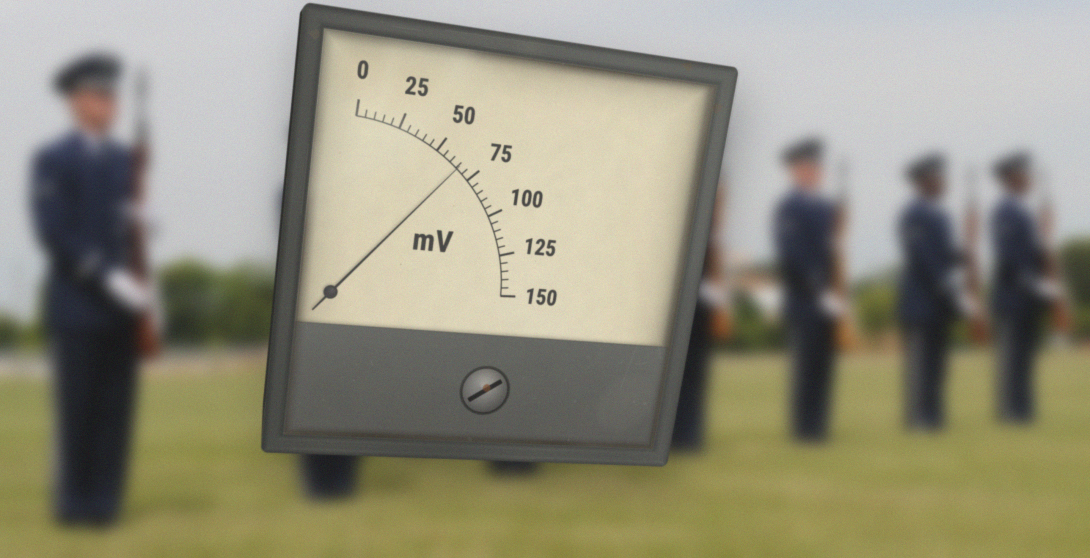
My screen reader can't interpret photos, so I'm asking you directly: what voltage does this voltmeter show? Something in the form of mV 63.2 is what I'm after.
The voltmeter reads mV 65
